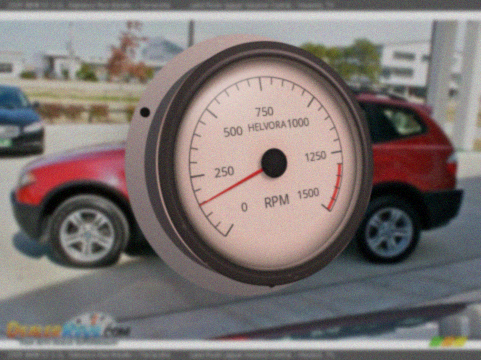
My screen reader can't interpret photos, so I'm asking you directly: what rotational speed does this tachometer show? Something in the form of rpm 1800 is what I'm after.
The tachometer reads rpm 150
